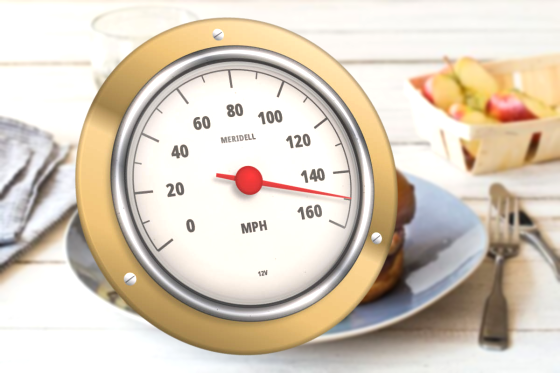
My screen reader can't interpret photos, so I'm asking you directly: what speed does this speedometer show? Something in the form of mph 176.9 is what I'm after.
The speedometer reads mph 150
